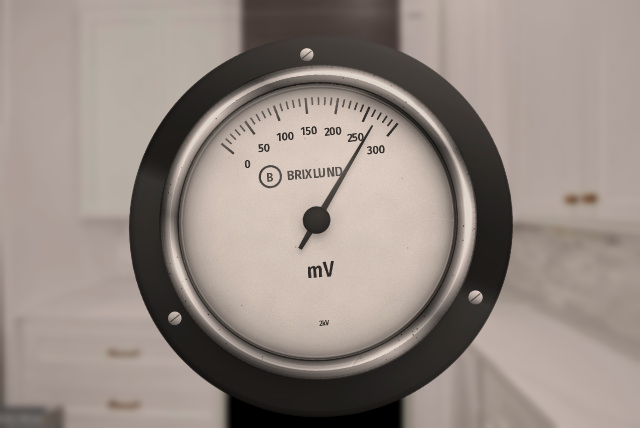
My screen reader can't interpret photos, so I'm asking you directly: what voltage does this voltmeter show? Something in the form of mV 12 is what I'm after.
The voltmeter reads mV 270
